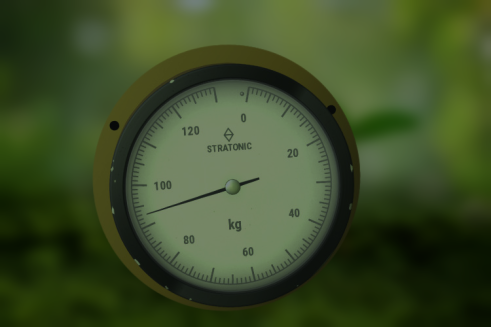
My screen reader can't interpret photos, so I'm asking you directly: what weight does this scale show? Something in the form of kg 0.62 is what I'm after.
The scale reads kg 93
